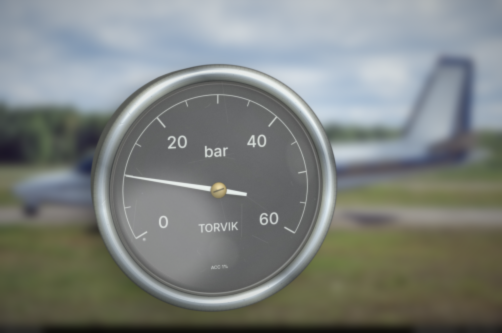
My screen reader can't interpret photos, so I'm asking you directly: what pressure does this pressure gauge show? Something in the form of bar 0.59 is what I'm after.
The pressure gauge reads bar 10
